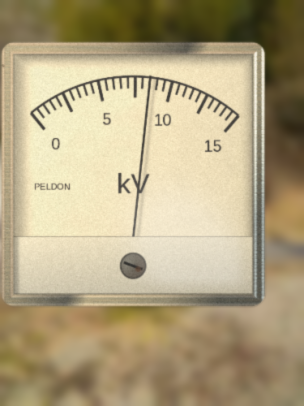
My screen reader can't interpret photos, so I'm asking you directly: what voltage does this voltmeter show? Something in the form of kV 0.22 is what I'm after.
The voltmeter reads kV 8.5
